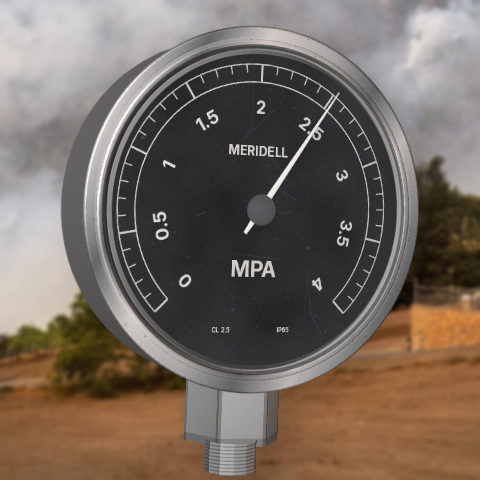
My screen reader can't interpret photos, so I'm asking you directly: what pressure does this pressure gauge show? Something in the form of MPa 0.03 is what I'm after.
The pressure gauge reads MPa 2.5
